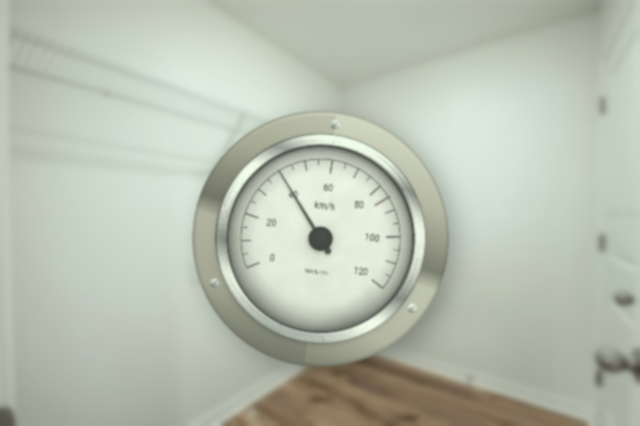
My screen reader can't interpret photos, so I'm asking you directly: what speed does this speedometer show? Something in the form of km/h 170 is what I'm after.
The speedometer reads km/h 40
